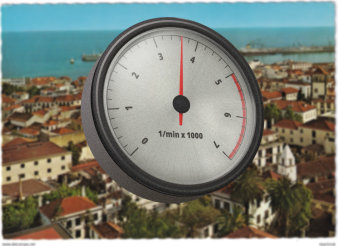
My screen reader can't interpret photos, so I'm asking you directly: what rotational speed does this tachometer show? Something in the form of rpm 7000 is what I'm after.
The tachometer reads rpm 3600
